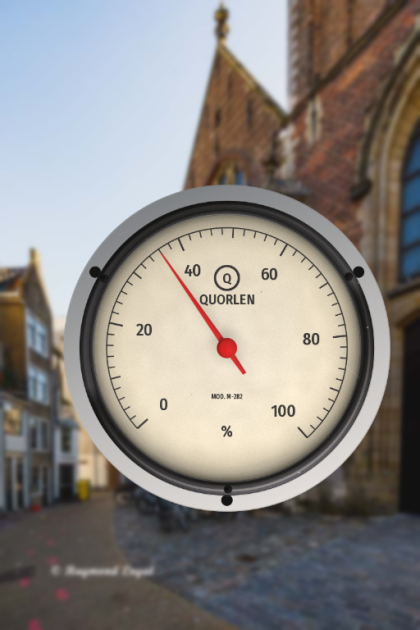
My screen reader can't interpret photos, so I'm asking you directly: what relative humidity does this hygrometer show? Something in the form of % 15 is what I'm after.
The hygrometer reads % 36
